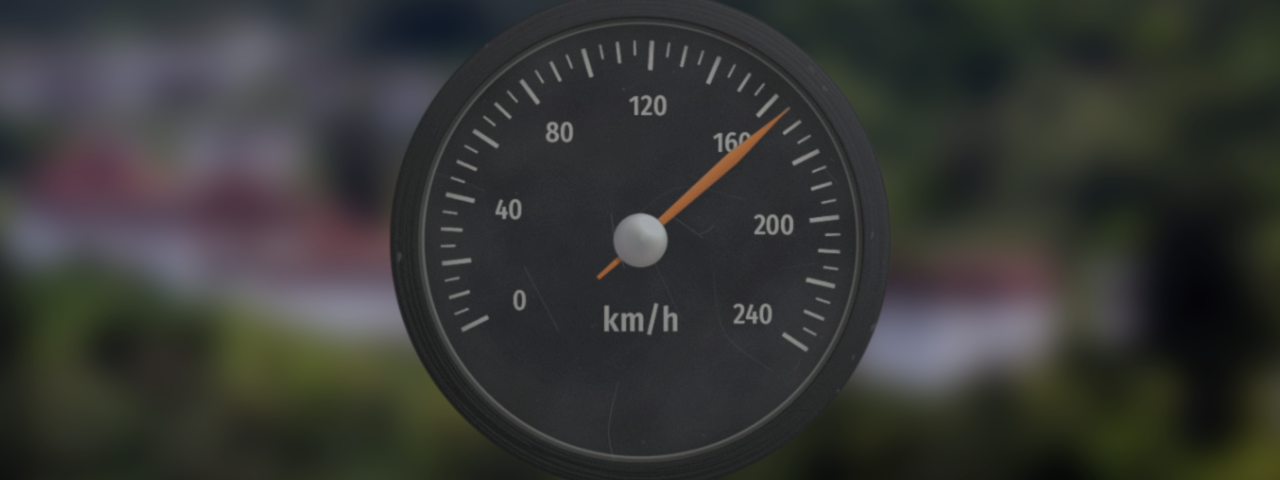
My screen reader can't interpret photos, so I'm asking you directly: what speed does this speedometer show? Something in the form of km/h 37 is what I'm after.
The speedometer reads km/h 165
